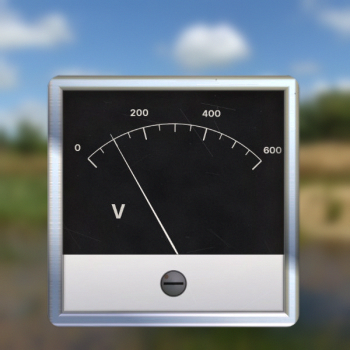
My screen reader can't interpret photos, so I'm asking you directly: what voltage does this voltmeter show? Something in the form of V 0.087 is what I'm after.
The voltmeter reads V 100
